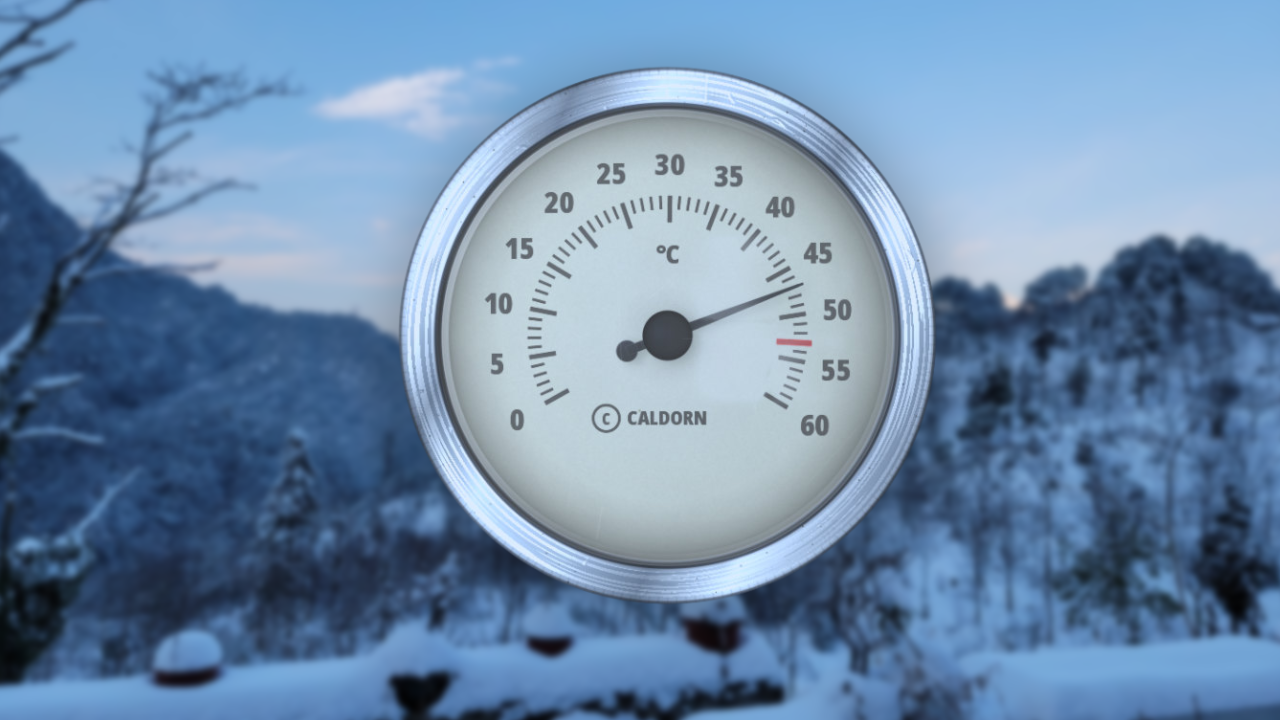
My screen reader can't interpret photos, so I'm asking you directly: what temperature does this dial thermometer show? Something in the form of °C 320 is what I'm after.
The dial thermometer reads °C 47
